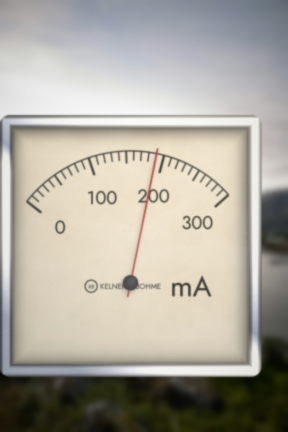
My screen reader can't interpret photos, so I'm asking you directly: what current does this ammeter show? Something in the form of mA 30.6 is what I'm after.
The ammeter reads mA 190
